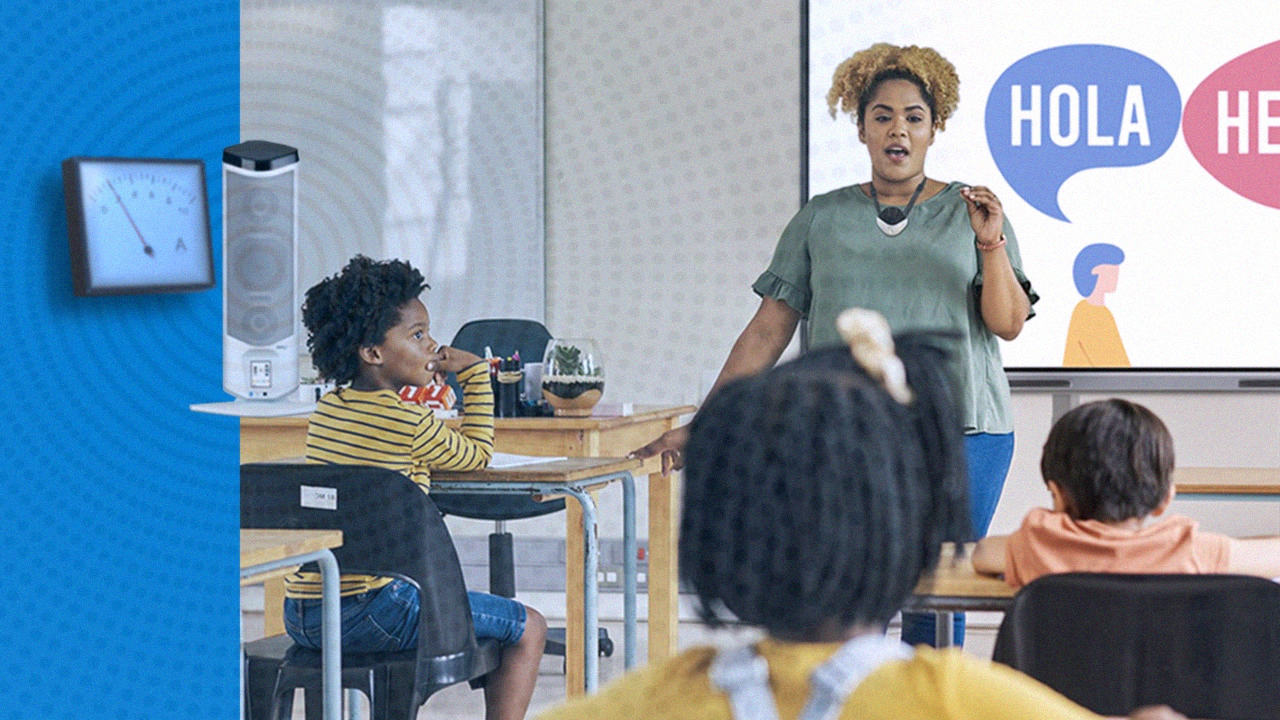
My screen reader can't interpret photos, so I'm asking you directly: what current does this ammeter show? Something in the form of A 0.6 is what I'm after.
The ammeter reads A 2
